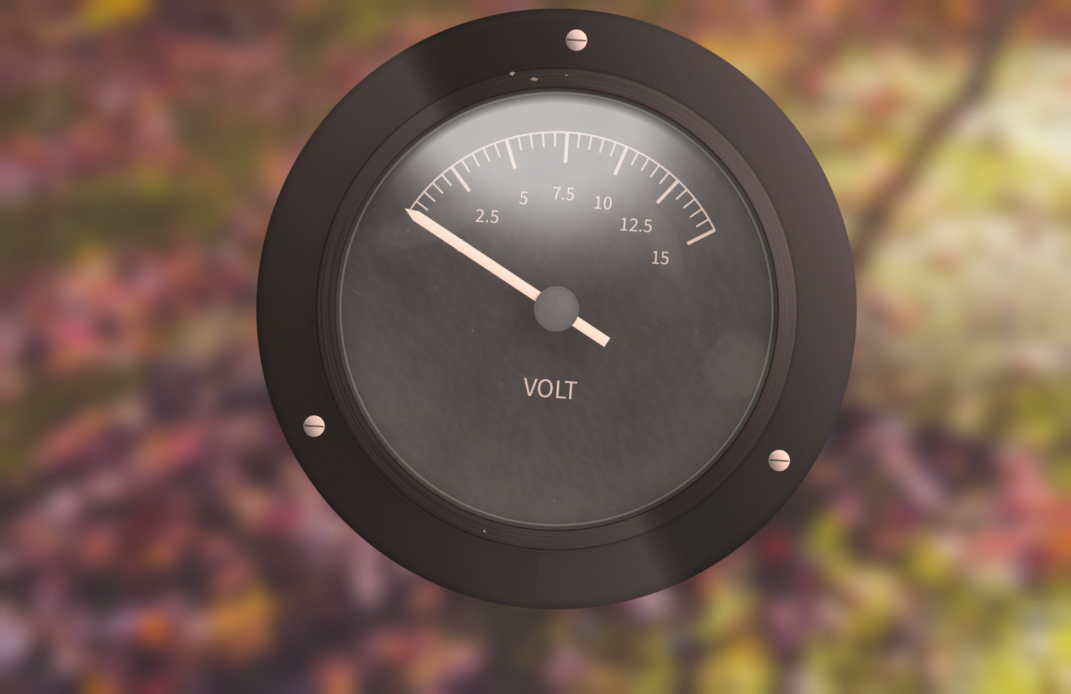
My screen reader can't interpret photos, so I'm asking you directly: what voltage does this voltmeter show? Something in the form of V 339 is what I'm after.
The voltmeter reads V 0
